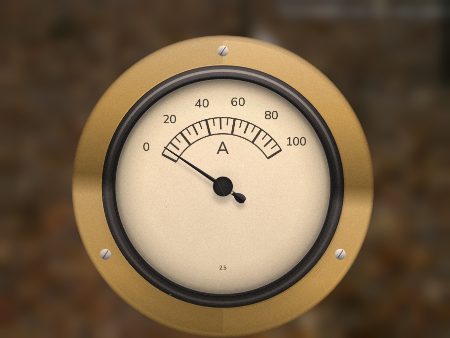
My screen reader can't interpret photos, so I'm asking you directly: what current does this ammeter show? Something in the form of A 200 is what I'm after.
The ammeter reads A 5
